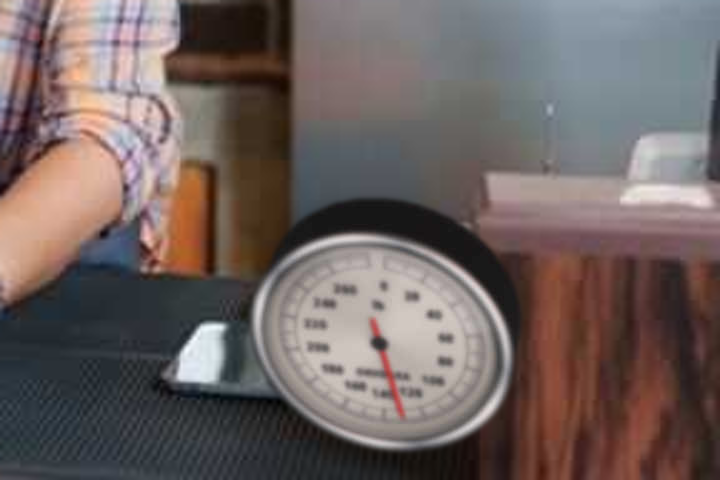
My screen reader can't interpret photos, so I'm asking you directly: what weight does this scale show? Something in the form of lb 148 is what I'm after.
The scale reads lb 130
